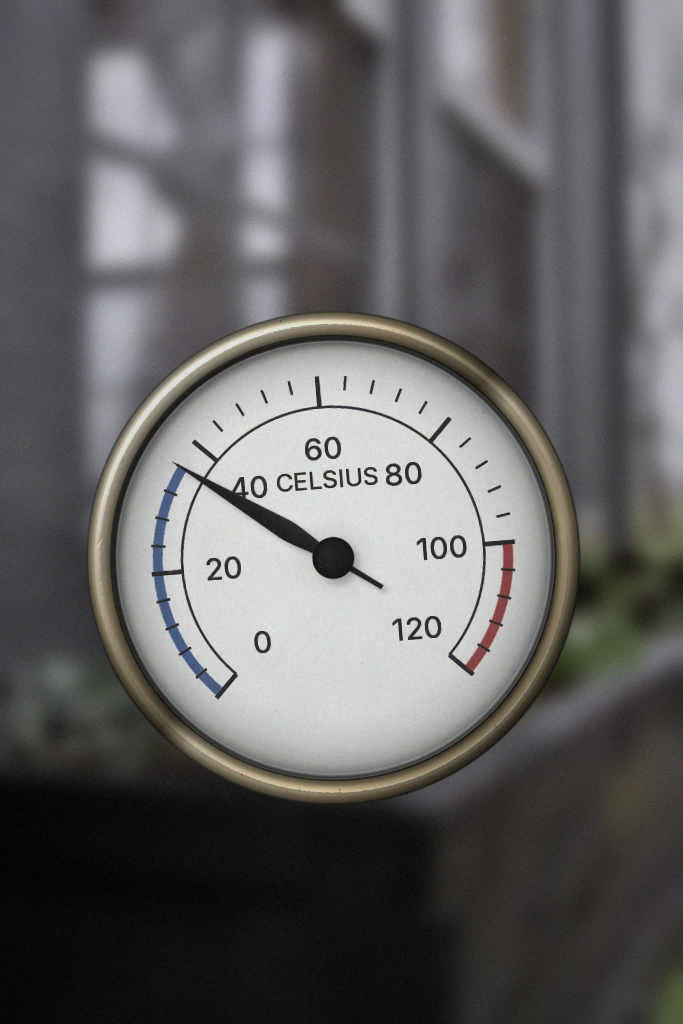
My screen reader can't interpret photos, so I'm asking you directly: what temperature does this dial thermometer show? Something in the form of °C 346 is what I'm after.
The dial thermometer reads °C 36
